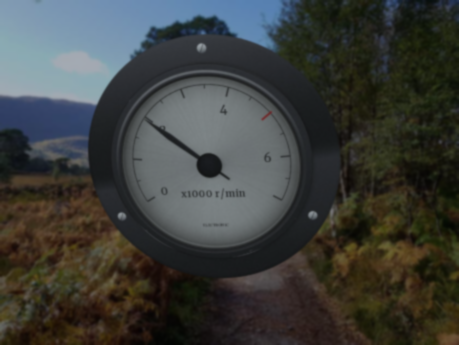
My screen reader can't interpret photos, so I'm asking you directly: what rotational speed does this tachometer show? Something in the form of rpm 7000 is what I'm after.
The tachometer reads rpm 2000
